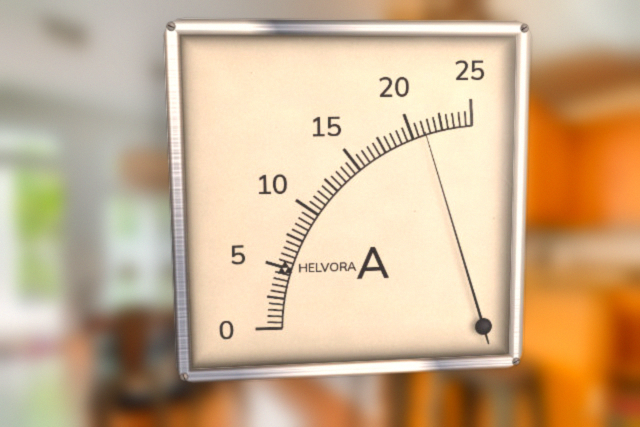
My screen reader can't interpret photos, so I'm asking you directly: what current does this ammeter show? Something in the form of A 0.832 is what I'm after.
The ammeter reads A 21
